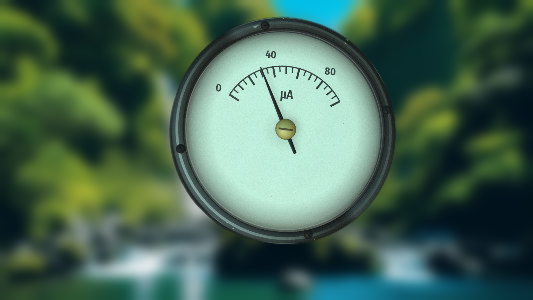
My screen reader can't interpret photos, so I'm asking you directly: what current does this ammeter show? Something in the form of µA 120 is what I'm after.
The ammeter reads µA 30
